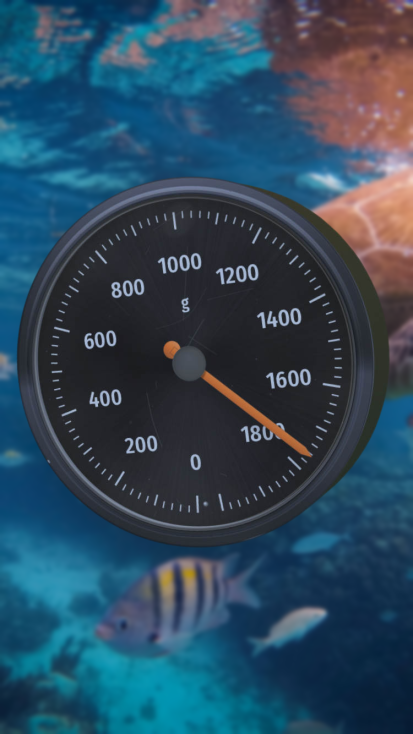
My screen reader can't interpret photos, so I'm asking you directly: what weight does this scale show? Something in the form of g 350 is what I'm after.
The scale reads g 1760
